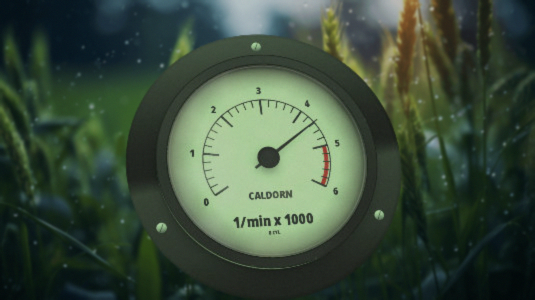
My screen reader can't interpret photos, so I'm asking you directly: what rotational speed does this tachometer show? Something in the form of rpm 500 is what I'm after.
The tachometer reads rpm 4400
